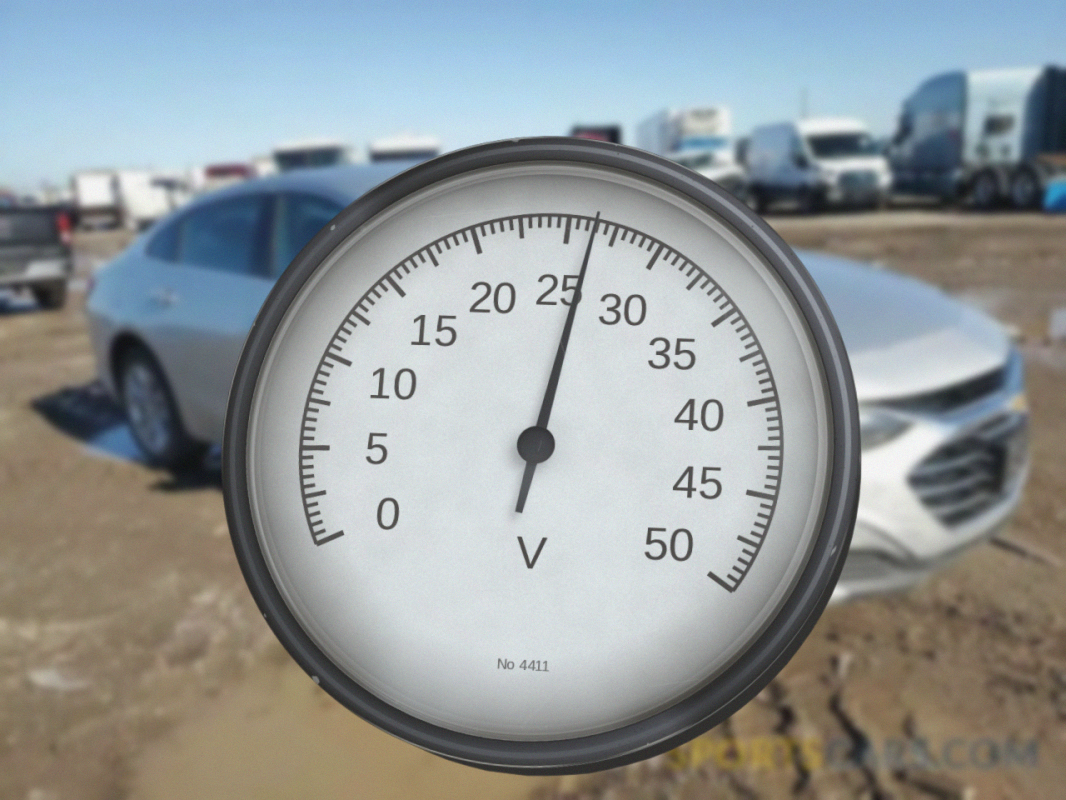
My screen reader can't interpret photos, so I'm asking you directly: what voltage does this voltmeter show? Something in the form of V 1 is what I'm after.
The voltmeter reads V 26.5
